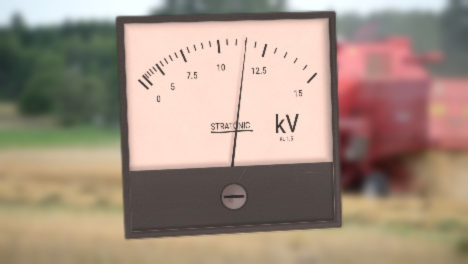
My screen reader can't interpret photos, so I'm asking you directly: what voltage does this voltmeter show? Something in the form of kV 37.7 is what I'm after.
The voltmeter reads kV 11.5
